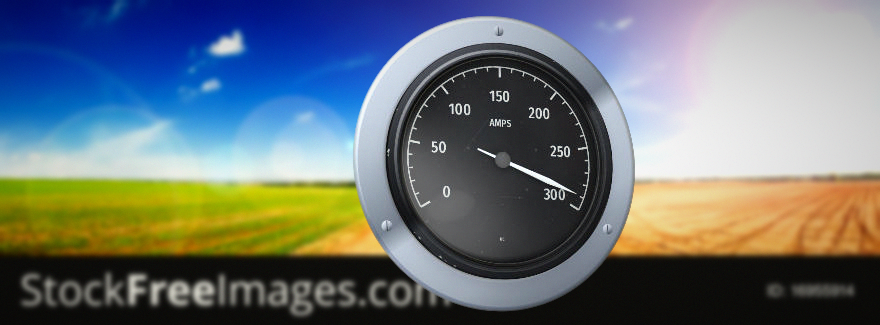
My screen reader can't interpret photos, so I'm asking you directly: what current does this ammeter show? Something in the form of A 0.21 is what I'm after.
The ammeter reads A 290
